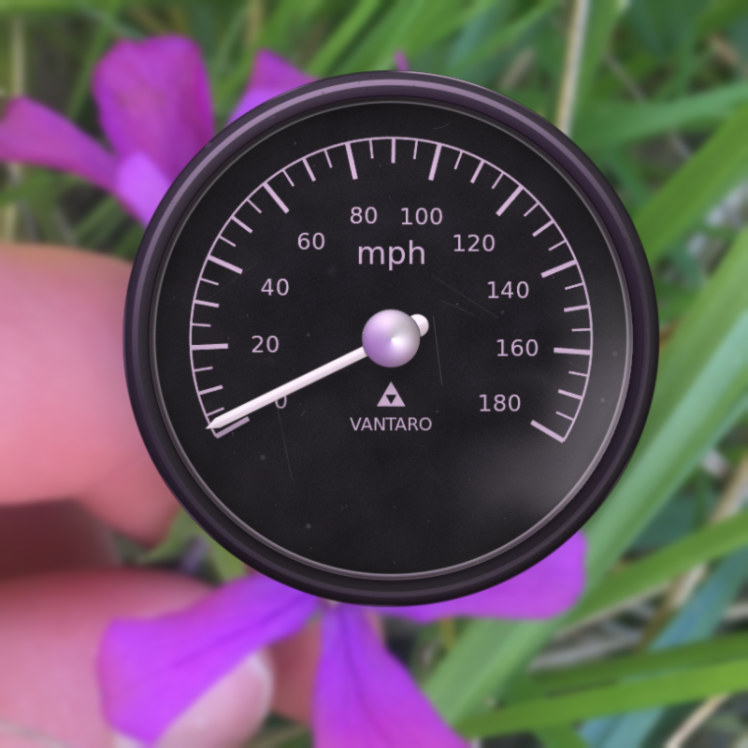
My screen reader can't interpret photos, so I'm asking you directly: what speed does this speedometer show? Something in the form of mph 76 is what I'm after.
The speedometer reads mph 2.5
